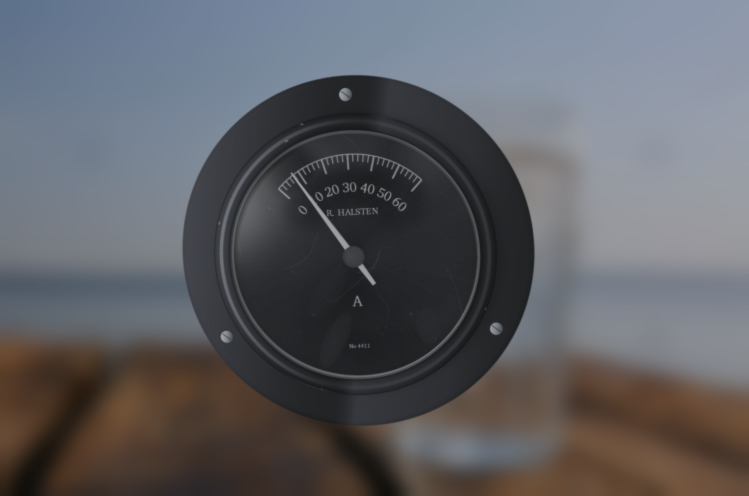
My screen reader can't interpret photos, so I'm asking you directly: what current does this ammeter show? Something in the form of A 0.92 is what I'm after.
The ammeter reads A 8
